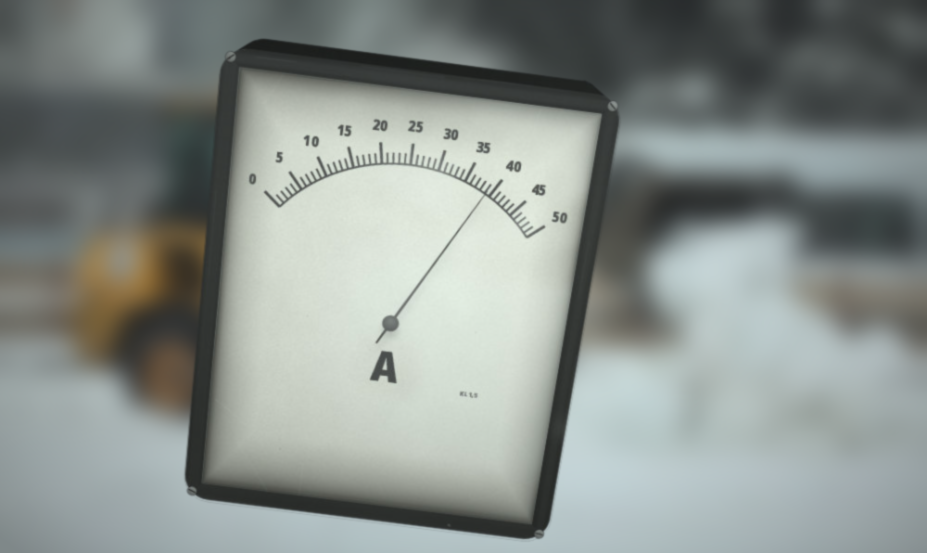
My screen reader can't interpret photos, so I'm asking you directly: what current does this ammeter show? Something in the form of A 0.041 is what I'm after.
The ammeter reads A 39
